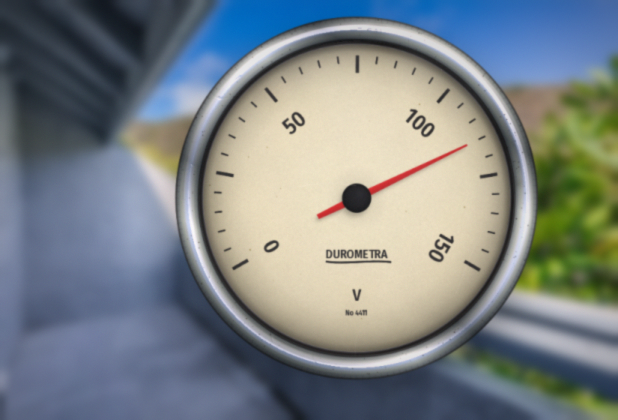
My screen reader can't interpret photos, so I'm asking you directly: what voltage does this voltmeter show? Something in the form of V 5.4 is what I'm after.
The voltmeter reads V 115
